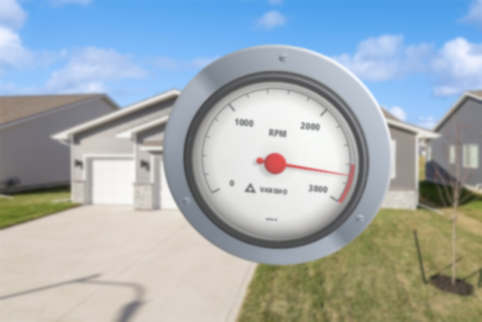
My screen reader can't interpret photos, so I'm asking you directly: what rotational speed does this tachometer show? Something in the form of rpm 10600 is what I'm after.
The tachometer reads rpm 2700
